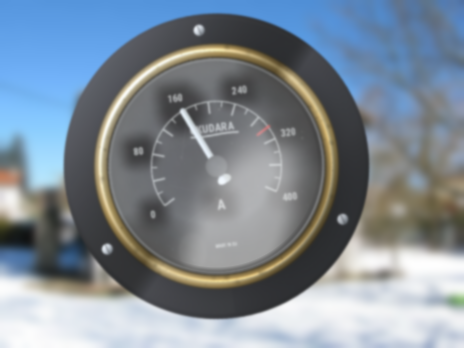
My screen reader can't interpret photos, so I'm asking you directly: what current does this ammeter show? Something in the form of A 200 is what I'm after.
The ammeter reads A 160
